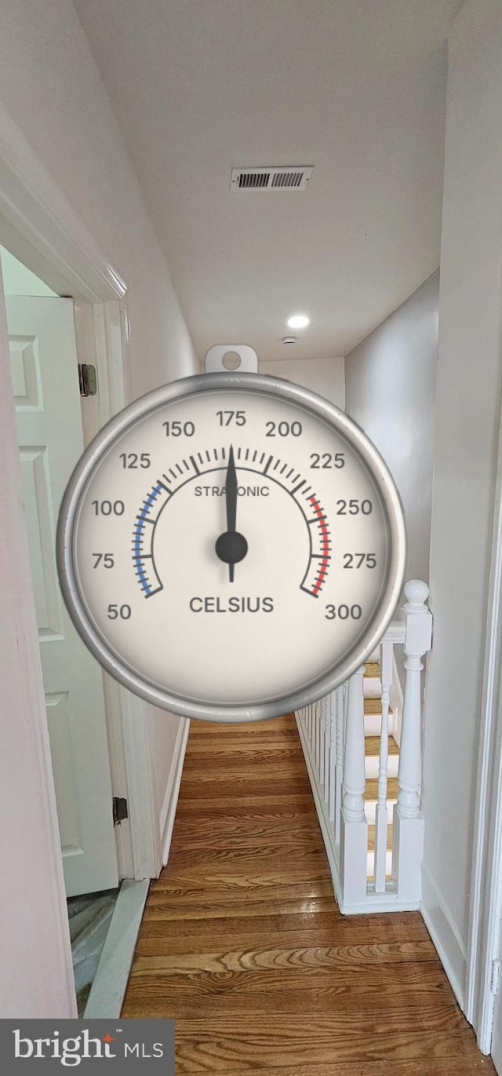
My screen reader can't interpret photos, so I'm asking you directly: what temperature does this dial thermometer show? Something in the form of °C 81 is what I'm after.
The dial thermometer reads °C 175
